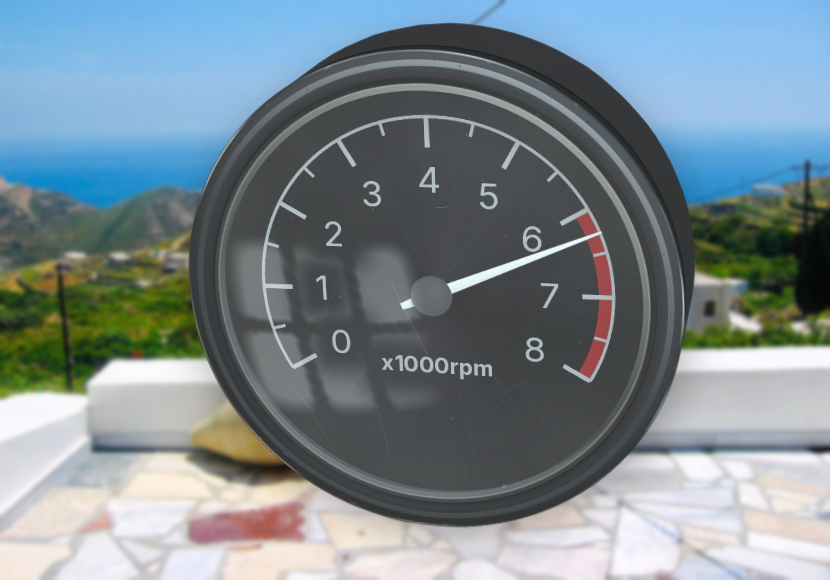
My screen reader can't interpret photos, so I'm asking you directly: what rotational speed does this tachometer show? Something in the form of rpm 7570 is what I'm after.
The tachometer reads rpm 6250
